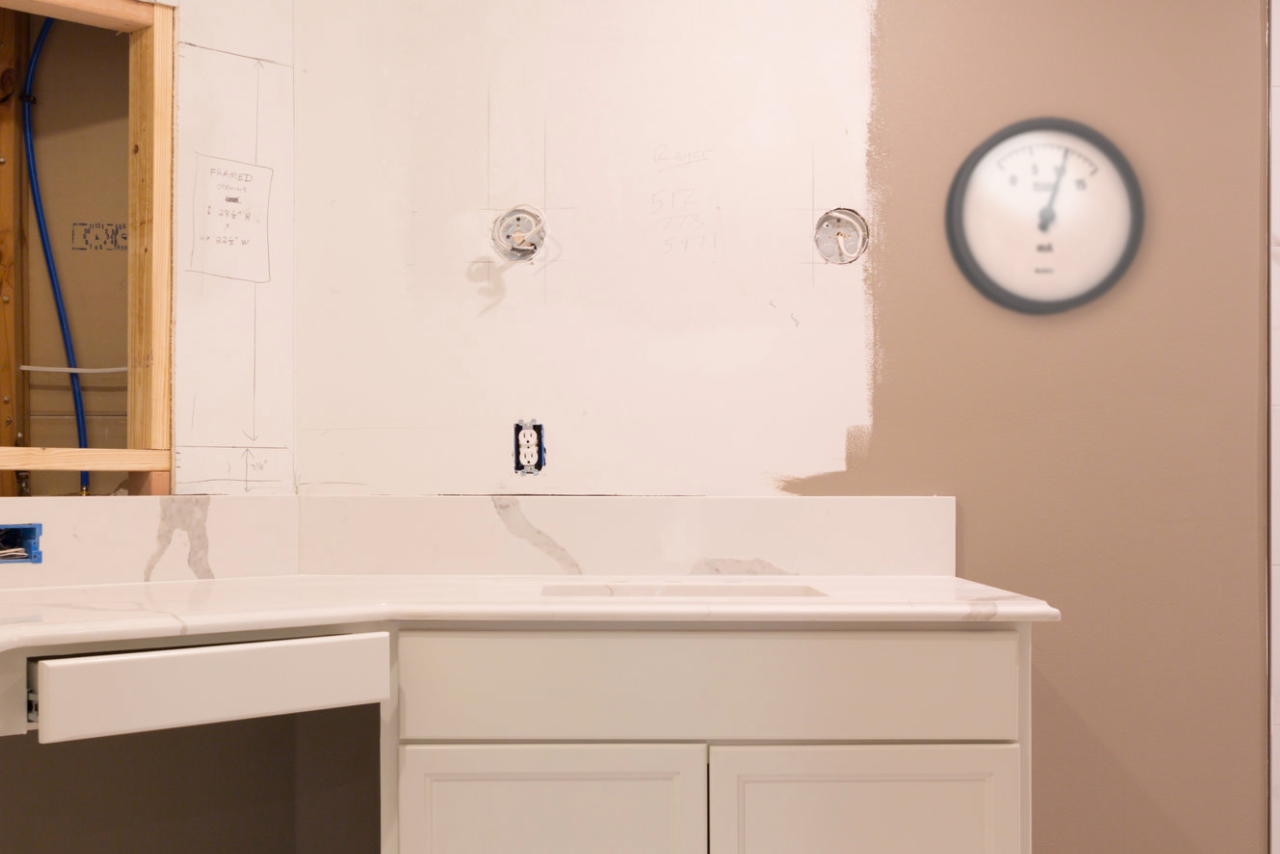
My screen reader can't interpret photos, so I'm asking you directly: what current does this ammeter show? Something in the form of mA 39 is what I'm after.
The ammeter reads mA 10
